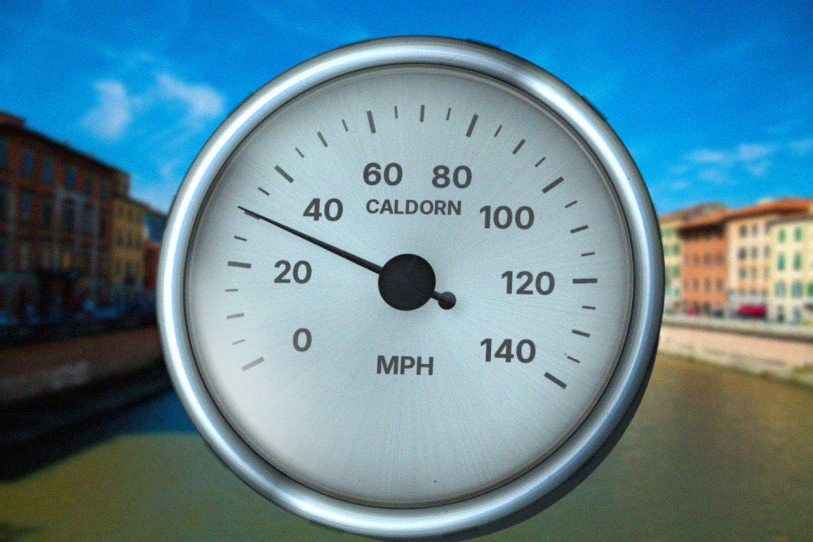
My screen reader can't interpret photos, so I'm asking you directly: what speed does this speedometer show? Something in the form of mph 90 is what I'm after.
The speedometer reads mph 30
